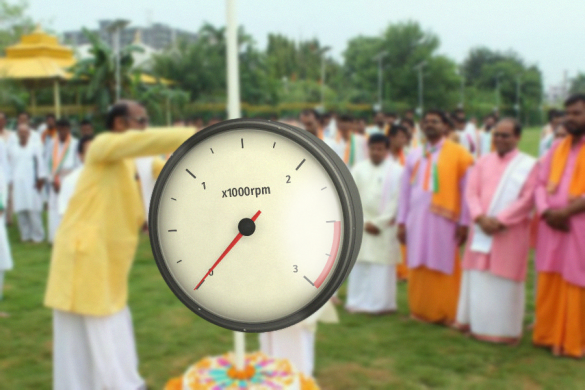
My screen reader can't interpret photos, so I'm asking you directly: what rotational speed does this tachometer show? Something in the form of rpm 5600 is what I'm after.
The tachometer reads rpm 0
